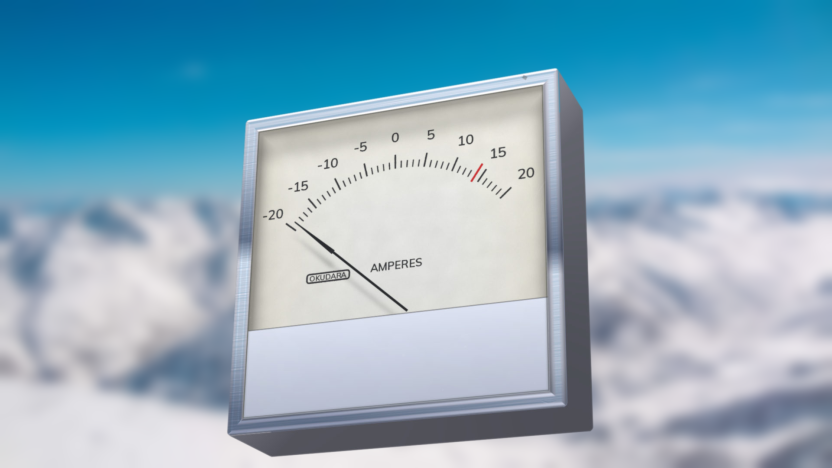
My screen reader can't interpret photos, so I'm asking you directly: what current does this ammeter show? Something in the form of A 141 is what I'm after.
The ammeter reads A -19
